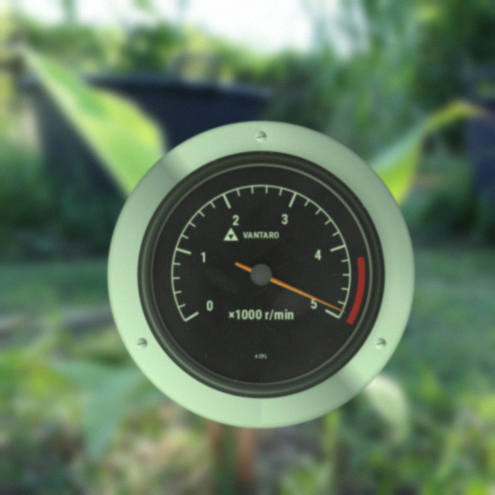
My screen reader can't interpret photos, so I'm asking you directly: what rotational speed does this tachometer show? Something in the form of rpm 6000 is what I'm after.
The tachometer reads rpm 4900
